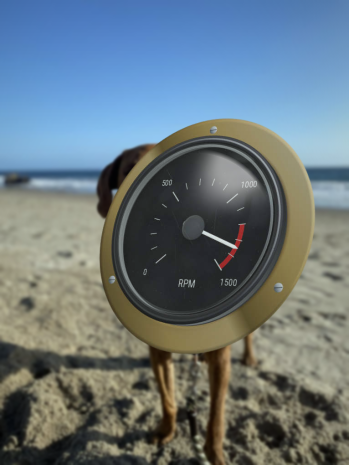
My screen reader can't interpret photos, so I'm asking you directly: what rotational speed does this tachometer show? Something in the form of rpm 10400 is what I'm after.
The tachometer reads rpm 1350
